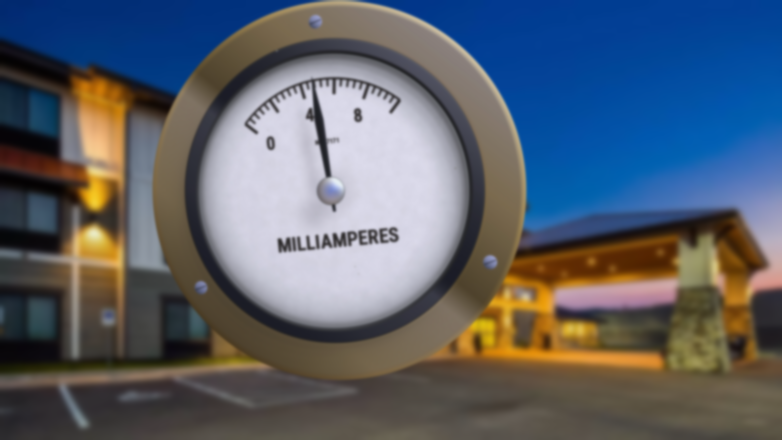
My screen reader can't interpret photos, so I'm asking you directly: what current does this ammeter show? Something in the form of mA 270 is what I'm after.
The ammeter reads mA 4.8
